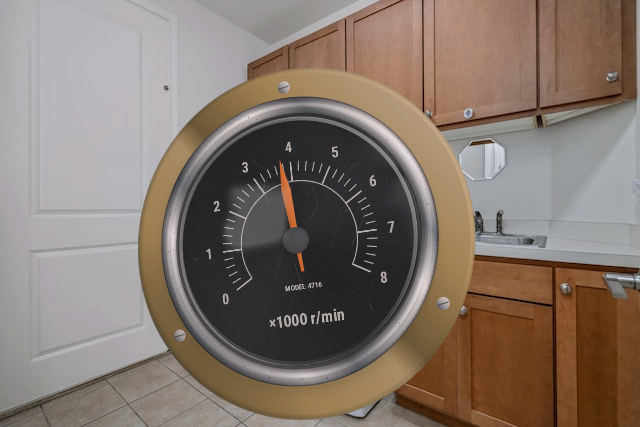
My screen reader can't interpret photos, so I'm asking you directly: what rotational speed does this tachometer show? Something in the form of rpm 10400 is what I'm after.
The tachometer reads rpm 3800
